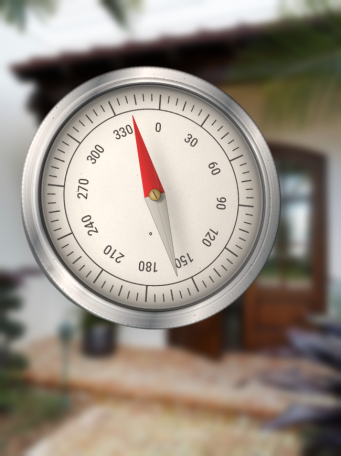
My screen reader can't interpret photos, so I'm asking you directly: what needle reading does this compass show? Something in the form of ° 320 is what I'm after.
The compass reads ° 340
